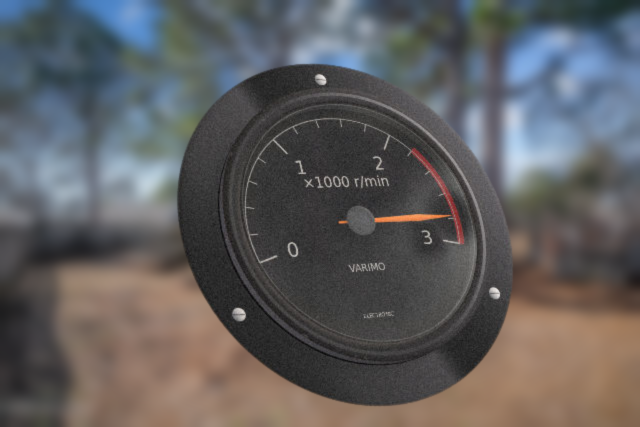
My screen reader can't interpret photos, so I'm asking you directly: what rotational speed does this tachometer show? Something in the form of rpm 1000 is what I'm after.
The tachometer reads rpm 2800
